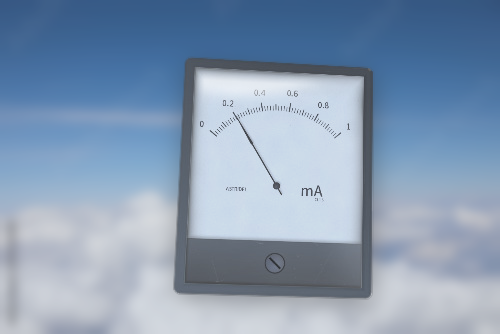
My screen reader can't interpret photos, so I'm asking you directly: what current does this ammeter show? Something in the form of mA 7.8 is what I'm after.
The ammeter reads mA 0.2
